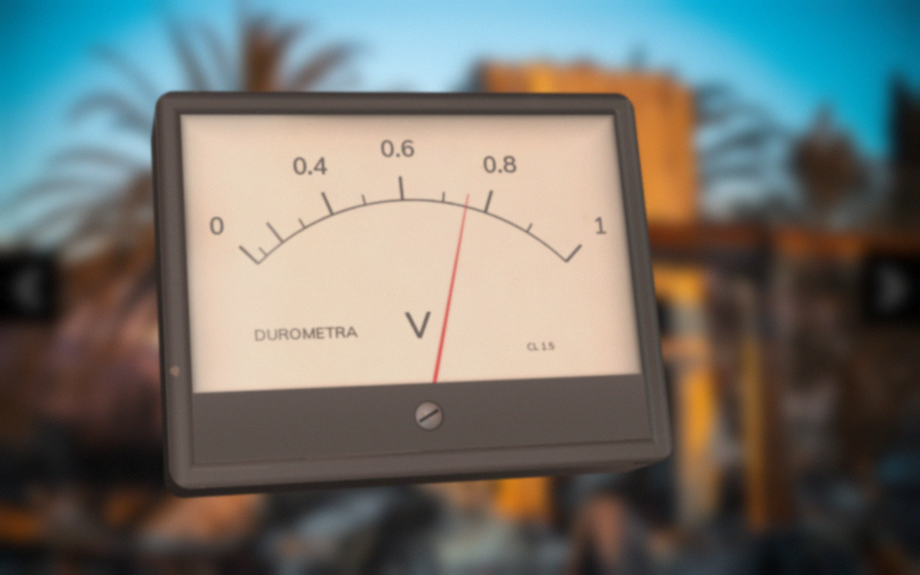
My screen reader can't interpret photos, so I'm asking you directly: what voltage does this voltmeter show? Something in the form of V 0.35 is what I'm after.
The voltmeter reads V 0.75
